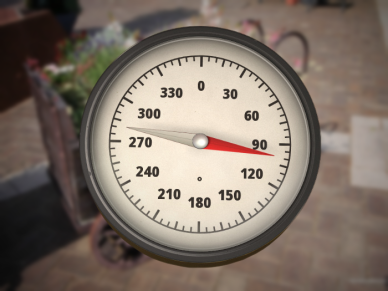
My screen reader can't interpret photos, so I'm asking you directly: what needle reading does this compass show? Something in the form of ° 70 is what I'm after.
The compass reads ° 100
